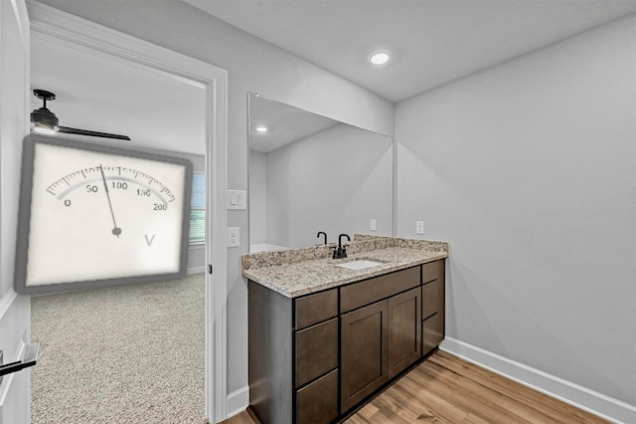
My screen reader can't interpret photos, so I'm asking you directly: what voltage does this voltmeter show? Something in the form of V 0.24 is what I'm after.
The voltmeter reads V 75
